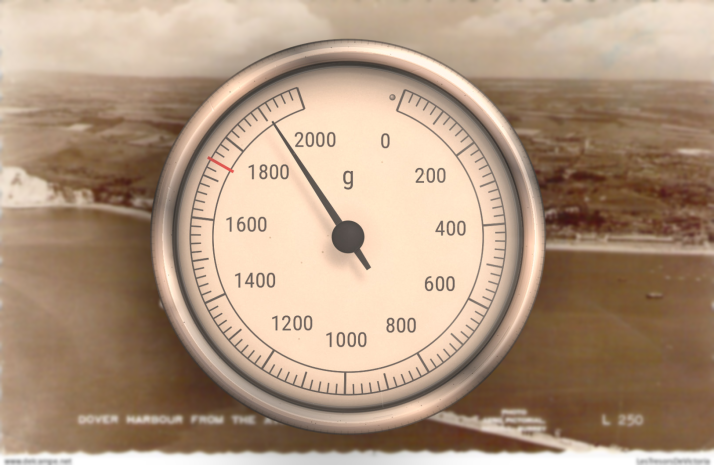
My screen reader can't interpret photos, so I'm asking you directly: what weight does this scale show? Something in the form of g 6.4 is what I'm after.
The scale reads g 1910
